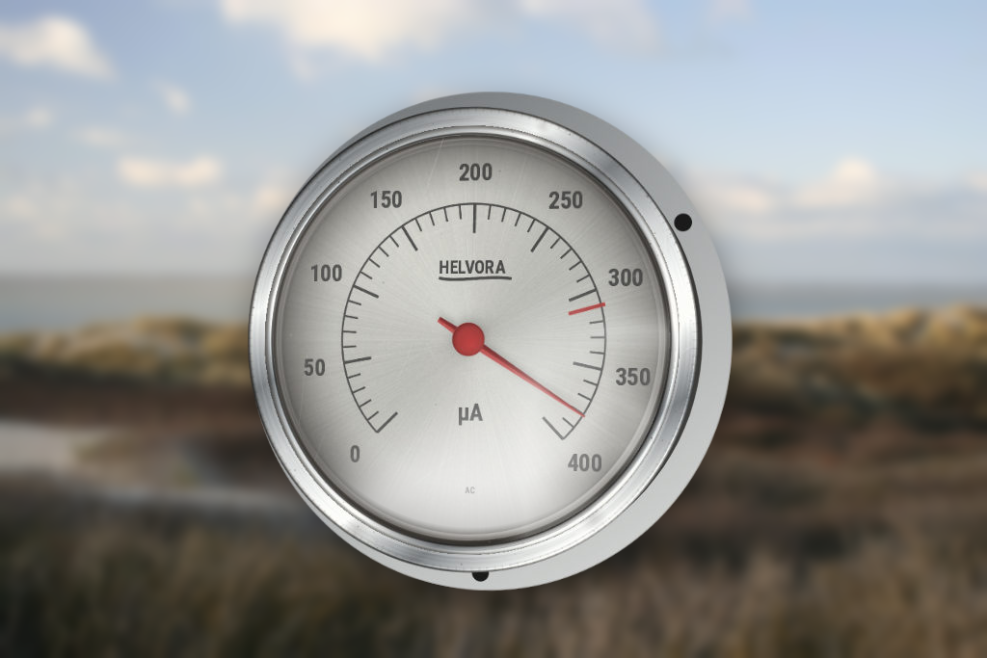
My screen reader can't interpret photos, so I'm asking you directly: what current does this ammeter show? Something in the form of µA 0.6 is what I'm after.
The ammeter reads µA 380
